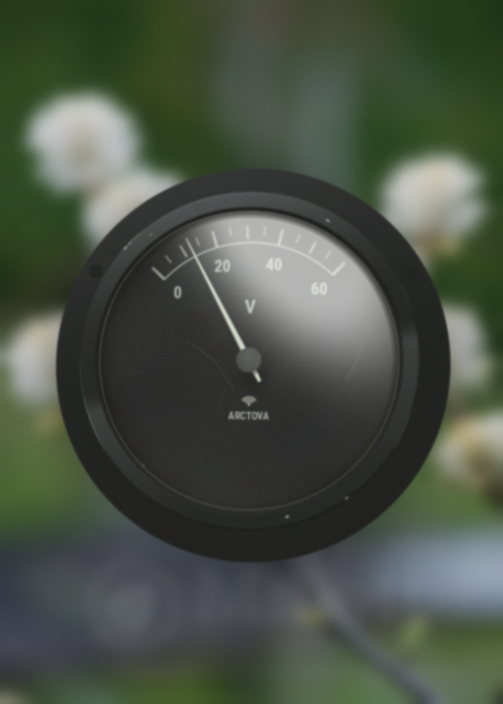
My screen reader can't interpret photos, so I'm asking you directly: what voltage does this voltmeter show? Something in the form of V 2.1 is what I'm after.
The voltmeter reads V 12.5
